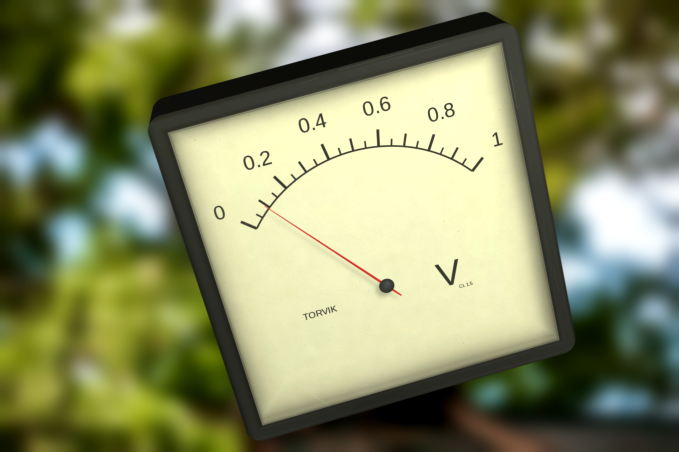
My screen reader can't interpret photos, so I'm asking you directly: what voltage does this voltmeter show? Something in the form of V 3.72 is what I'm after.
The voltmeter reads V 0.1
